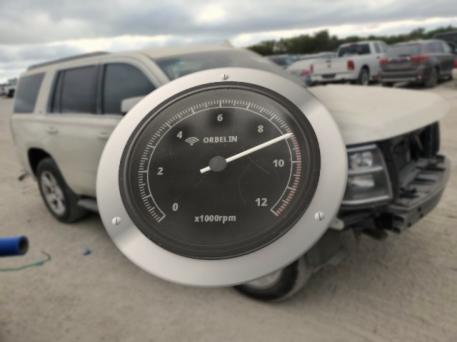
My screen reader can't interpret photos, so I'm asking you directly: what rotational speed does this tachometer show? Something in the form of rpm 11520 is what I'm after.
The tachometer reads rpm 9000
